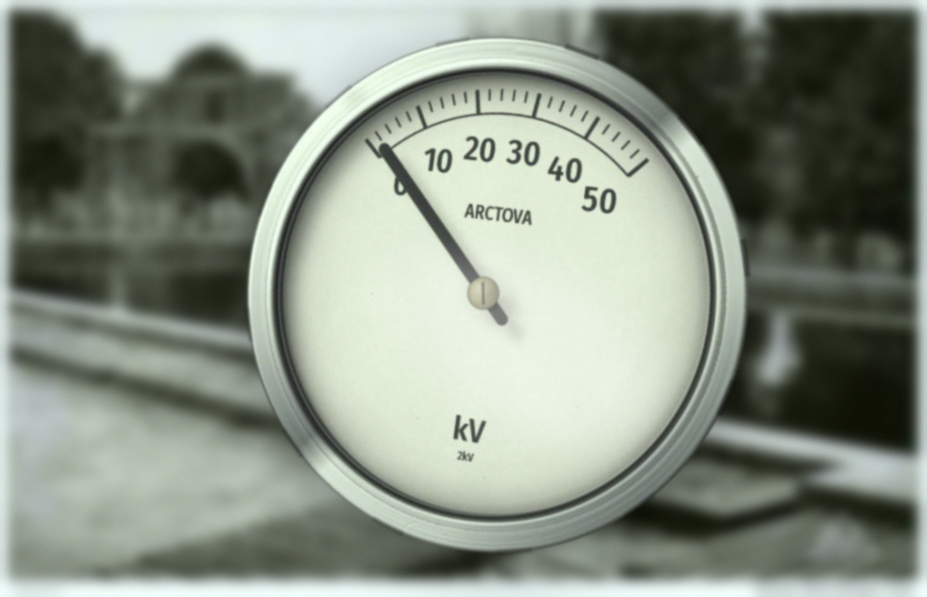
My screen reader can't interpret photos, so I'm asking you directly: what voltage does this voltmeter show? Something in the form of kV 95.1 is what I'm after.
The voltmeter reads kV 2
